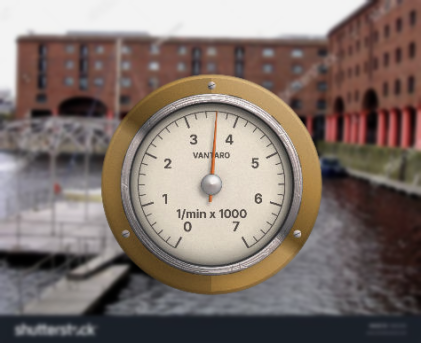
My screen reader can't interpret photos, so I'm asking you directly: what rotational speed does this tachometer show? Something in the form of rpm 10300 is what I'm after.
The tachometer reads rpm 3600
